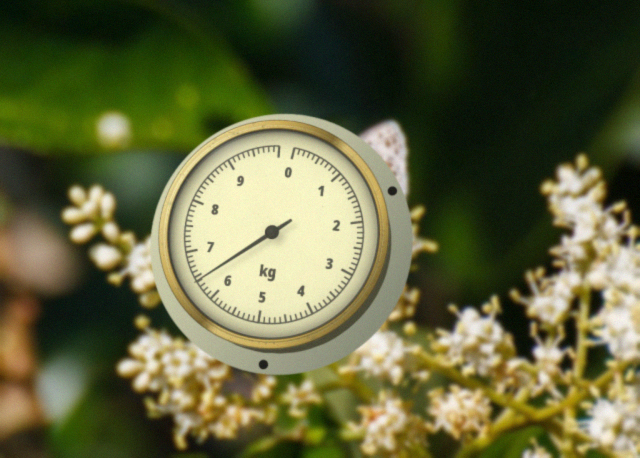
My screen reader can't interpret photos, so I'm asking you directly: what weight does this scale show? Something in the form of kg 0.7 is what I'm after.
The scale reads kg 6.4
